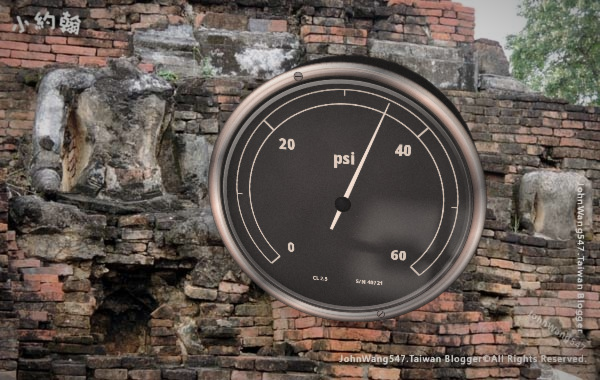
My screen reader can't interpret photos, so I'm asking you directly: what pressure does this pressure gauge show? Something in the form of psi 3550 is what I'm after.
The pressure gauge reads psi 35
